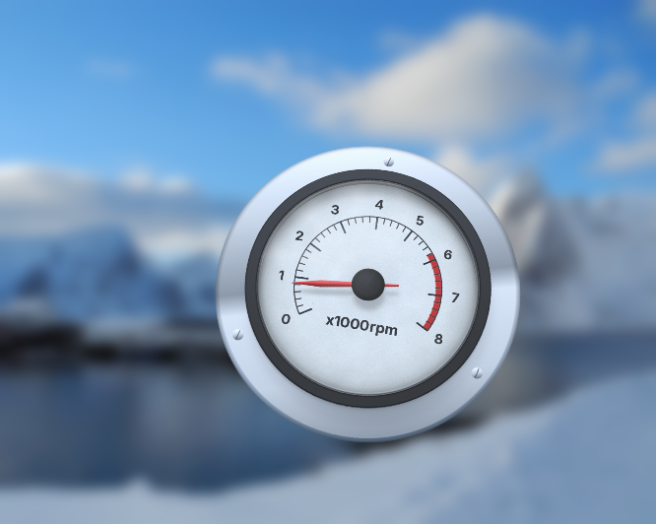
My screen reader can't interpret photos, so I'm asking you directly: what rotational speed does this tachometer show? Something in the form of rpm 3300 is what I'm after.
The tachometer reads rpm 800
